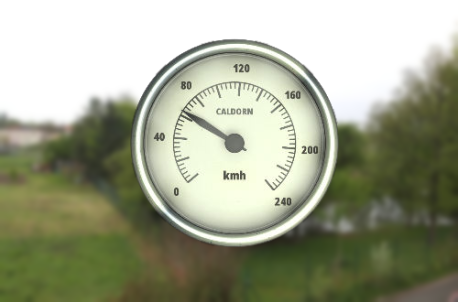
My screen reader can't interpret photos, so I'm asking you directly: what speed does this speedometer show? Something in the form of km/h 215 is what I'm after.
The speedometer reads km/h 64
